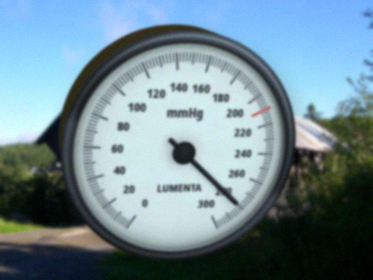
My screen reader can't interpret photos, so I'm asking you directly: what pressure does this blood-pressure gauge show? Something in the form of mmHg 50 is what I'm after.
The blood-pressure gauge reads mmHg 280
